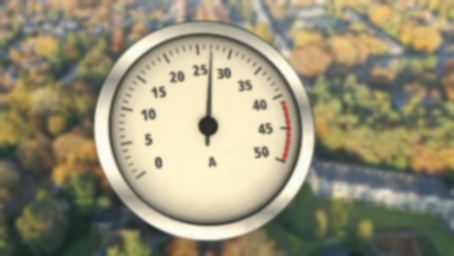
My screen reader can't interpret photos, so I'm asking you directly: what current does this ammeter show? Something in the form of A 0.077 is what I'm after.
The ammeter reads A 27
